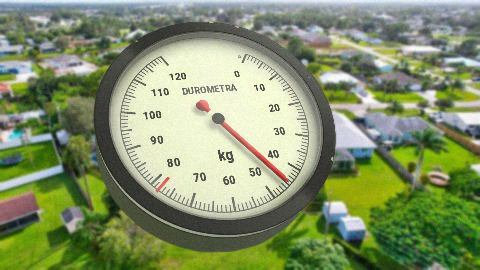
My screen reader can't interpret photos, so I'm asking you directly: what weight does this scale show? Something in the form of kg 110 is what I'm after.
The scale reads kg 45
